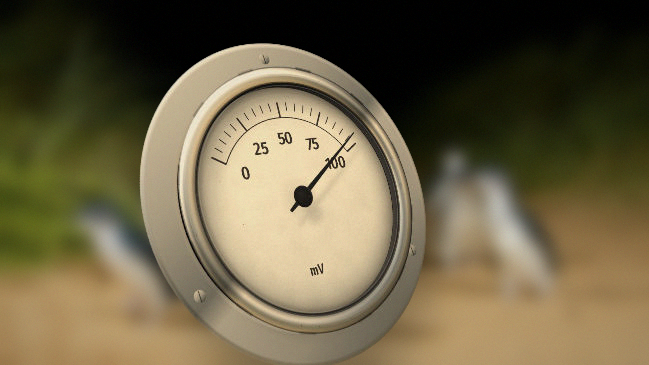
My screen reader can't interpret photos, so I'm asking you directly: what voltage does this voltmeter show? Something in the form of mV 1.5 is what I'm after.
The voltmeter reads mV 95
